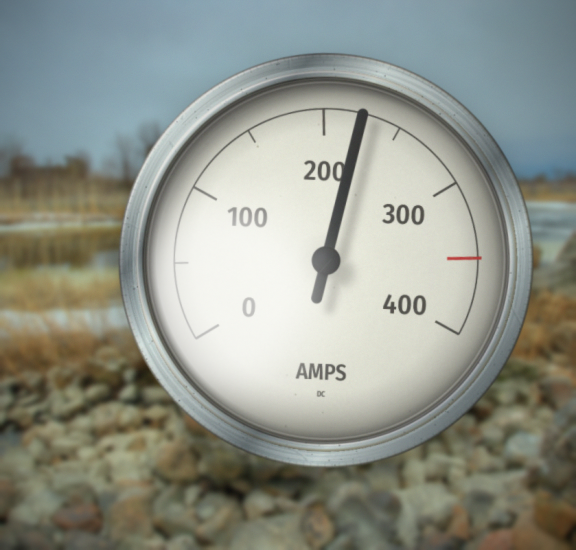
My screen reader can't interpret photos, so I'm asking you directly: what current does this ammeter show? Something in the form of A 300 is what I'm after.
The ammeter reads A 225
